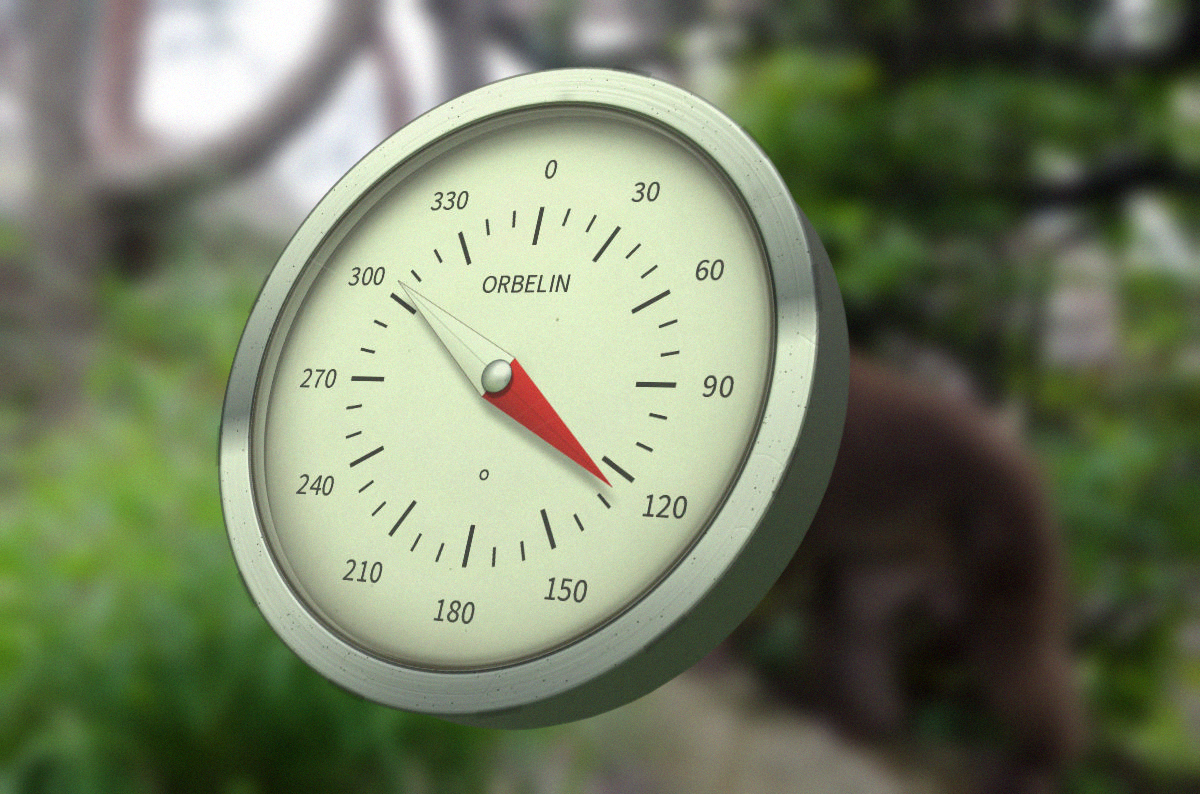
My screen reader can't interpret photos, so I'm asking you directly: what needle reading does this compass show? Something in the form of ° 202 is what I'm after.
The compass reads ° 125
